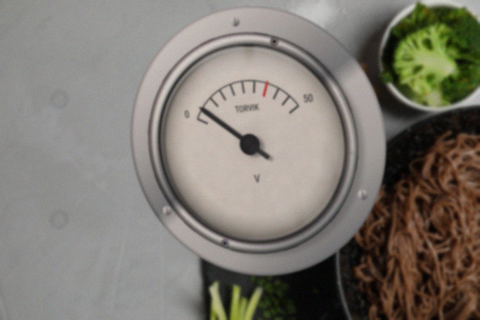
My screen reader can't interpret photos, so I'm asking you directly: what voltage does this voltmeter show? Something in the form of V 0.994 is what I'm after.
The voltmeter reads V 5
